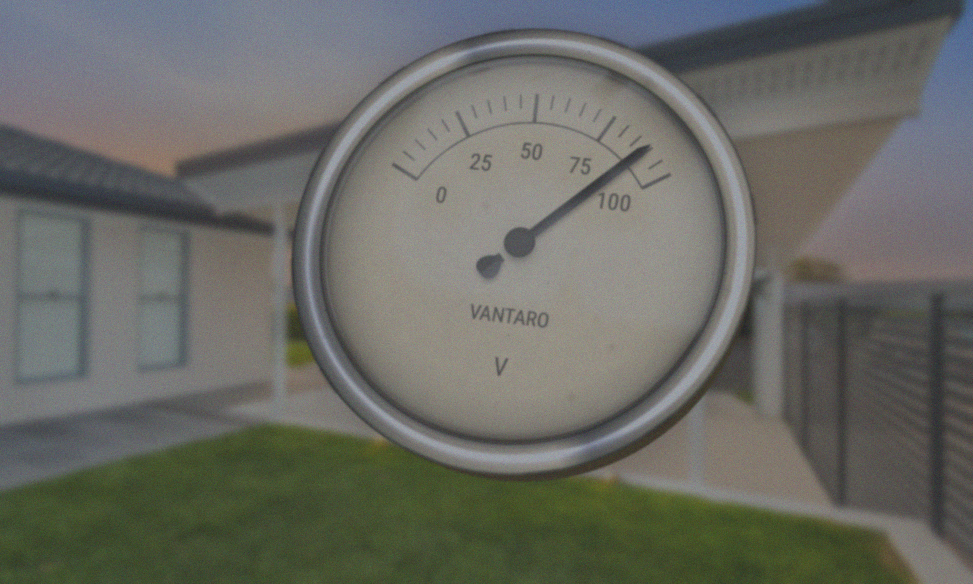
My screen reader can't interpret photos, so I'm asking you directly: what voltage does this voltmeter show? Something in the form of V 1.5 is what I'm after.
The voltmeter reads V 90
